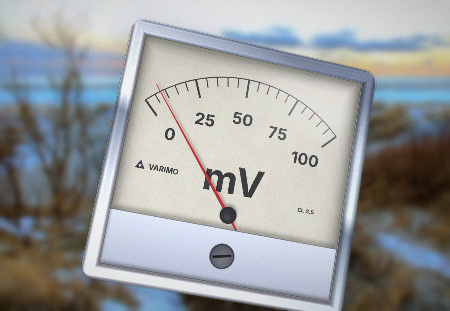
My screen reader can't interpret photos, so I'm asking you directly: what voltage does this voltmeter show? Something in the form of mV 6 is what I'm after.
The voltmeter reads mV 7.5
